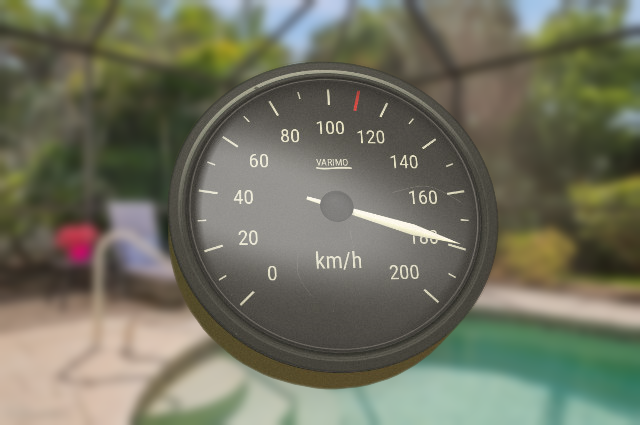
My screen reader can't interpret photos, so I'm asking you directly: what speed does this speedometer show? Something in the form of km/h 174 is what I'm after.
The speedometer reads km/h 180
